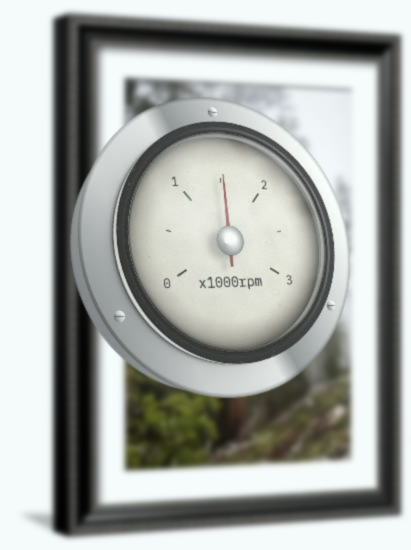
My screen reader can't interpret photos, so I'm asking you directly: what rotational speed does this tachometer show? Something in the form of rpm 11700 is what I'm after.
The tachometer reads rpm 1500
